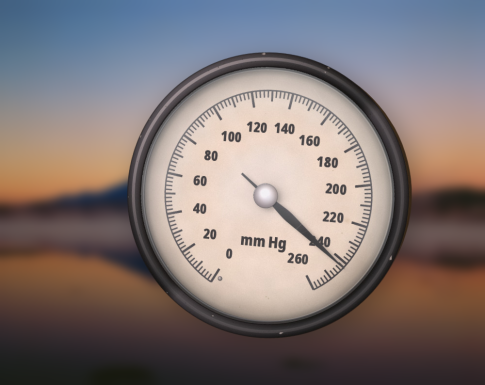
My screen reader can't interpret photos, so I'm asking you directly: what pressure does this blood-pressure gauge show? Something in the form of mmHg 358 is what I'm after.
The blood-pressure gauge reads mmHg 242
